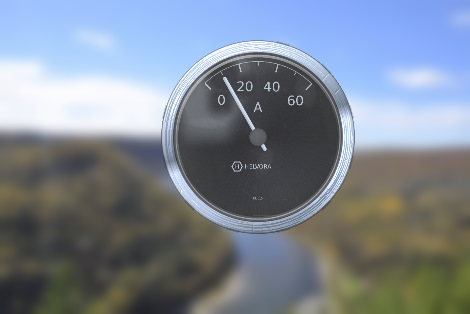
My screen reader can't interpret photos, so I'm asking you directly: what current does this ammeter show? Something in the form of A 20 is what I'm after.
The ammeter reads A 10
